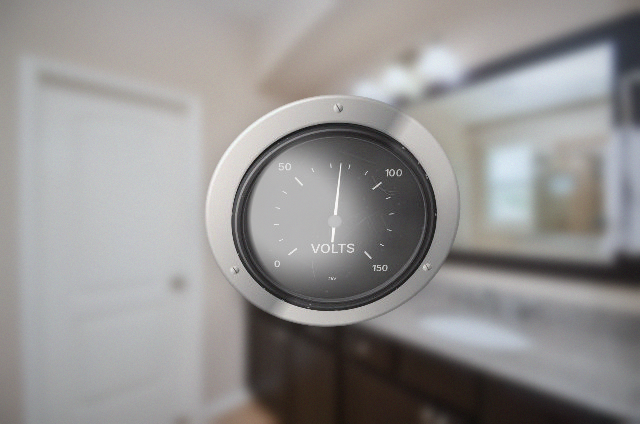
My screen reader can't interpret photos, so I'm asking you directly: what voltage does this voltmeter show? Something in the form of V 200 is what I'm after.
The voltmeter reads V 75
